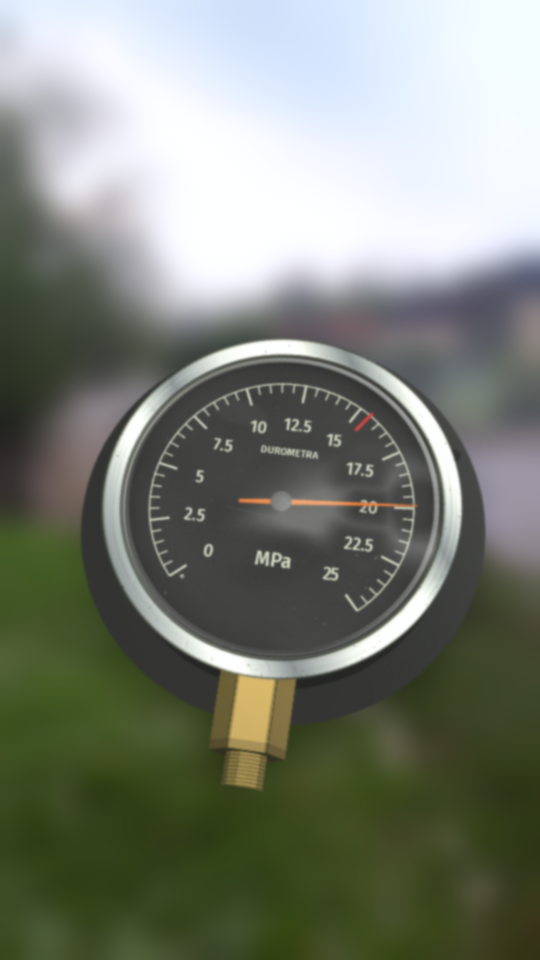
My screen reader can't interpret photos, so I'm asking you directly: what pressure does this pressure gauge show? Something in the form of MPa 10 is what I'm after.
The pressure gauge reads MPa 20
